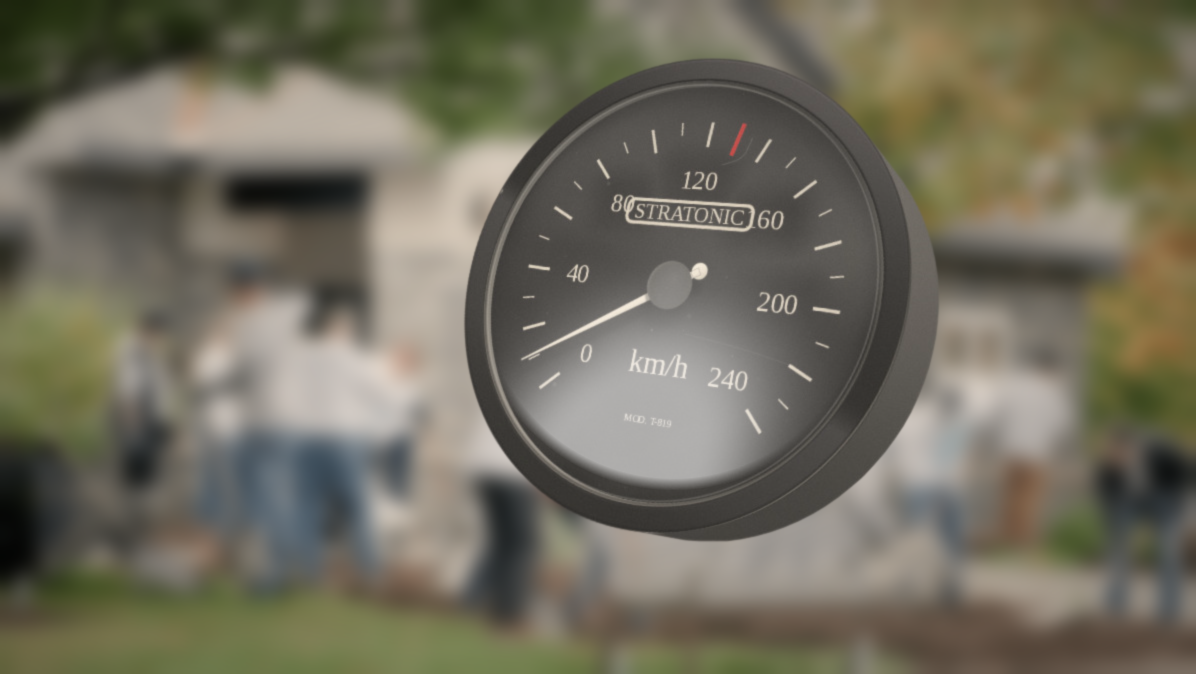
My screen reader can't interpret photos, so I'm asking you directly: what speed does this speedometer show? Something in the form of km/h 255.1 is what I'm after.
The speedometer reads km/h 10
